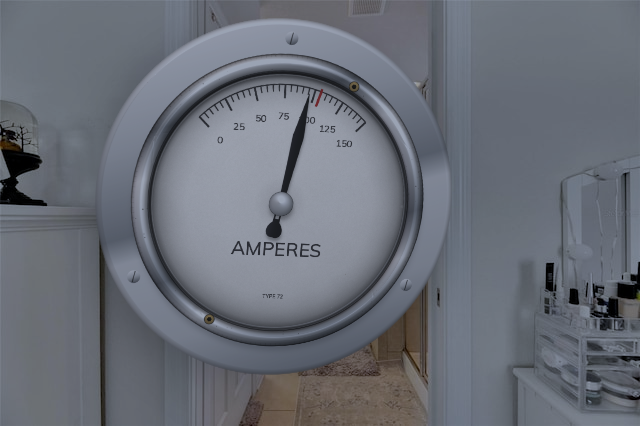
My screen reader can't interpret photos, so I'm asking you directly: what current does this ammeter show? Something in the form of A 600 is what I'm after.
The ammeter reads A 95
